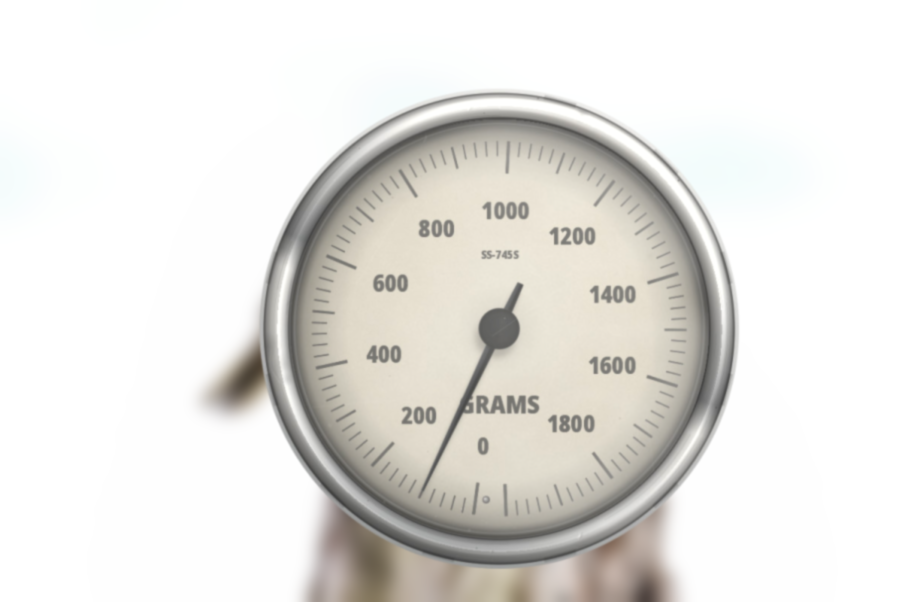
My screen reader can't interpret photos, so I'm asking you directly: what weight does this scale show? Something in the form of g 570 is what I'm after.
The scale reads g 100
